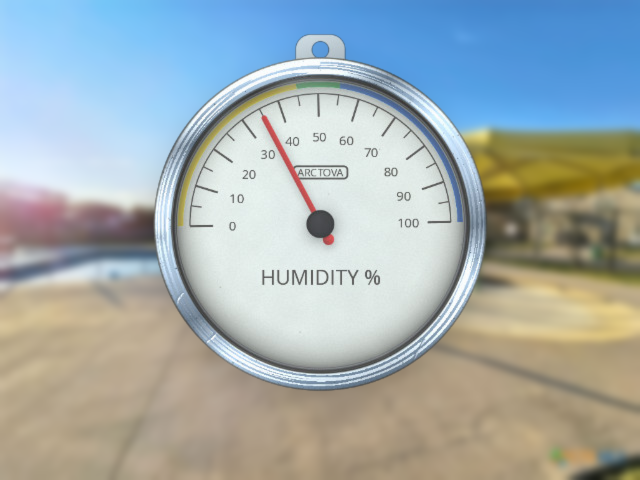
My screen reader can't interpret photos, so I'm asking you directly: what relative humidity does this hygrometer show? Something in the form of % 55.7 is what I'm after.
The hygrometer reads % 35
